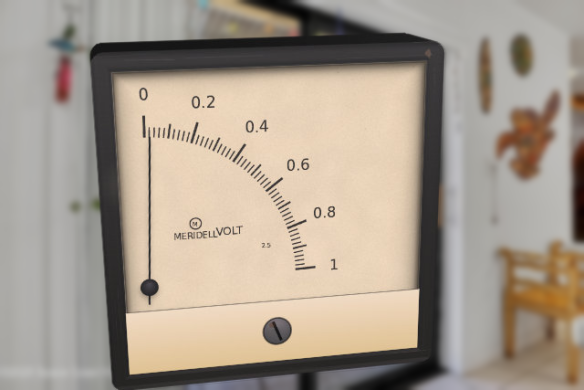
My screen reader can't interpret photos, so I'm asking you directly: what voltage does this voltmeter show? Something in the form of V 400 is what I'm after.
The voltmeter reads V 0.02
